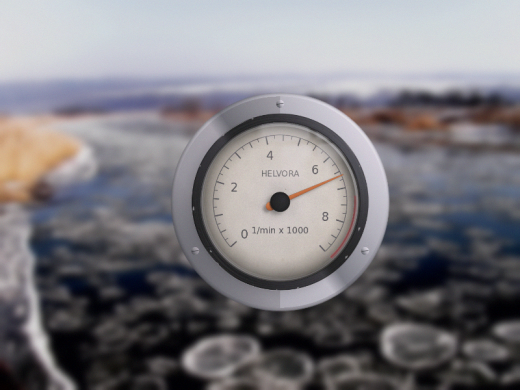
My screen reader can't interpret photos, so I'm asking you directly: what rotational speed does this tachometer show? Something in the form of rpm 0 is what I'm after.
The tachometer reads rpm 6625
